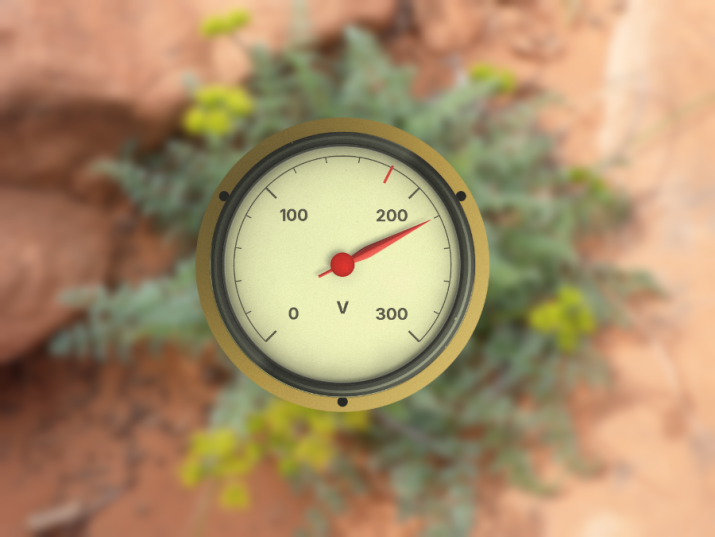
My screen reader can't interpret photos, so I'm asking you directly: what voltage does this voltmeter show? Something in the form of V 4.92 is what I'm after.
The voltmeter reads V 220
